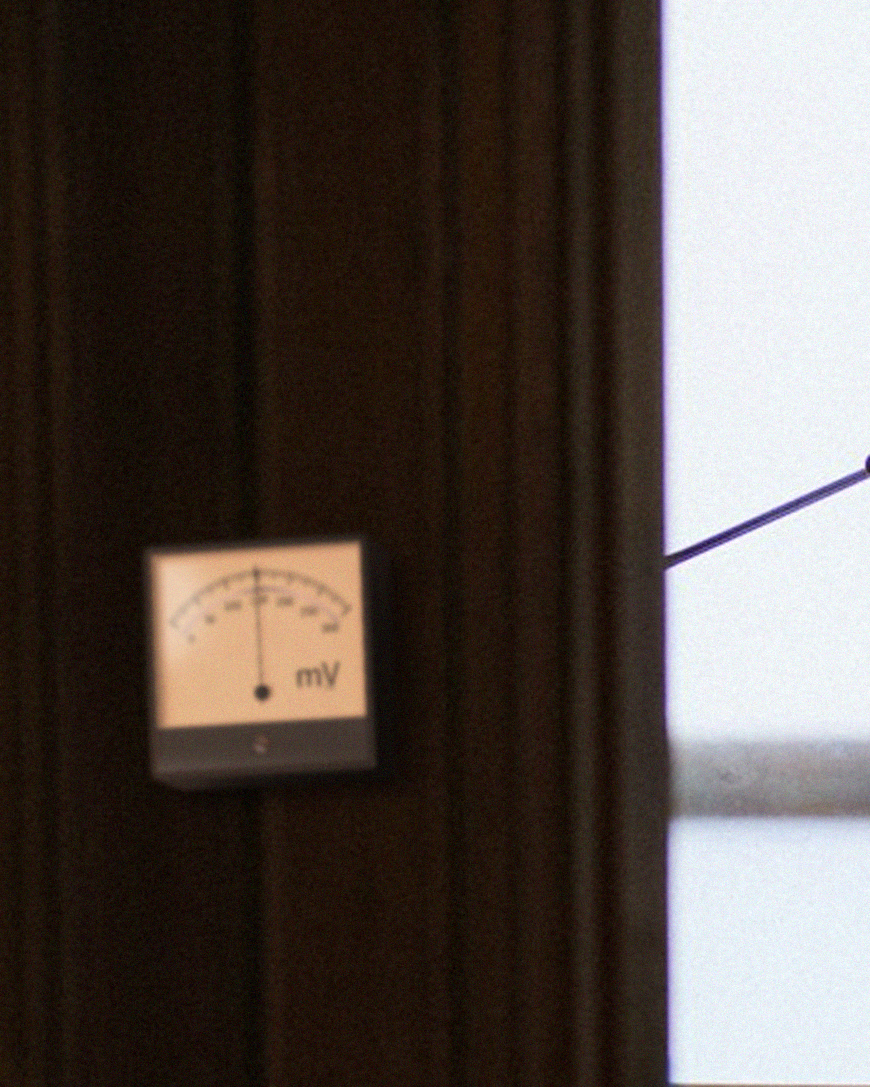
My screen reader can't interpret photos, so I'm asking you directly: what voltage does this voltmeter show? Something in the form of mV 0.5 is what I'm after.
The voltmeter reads mV 150
